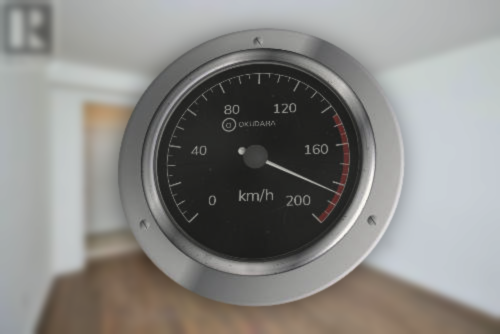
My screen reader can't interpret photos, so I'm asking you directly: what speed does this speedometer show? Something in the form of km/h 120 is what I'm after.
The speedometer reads km/h 185
